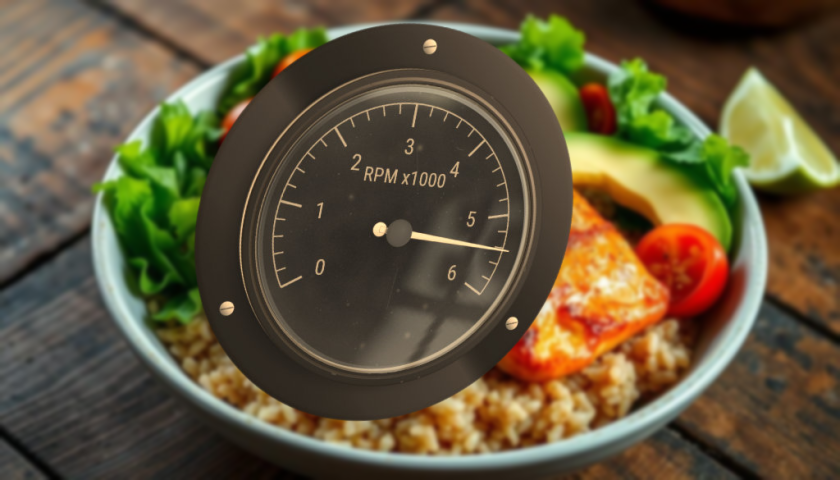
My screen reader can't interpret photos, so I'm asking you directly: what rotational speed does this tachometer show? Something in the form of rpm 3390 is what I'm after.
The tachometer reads rpm 5400
